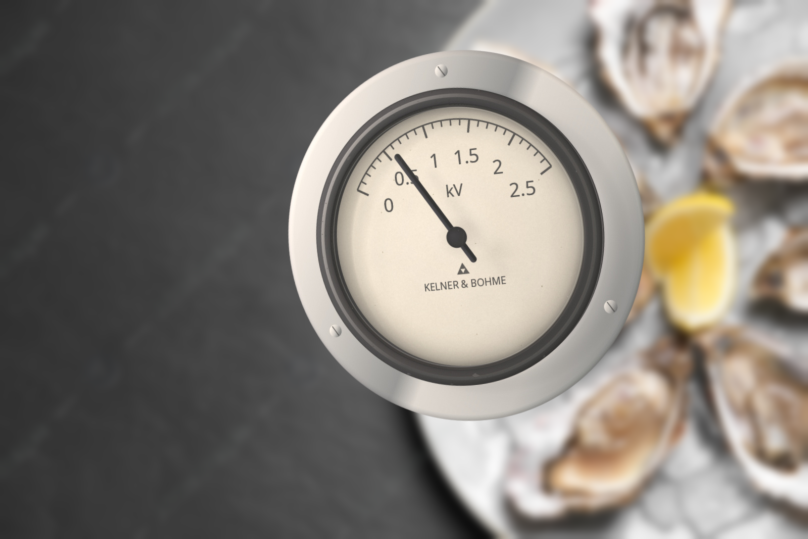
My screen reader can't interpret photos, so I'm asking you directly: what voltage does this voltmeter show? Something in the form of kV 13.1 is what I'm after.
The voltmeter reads kV 0.6
